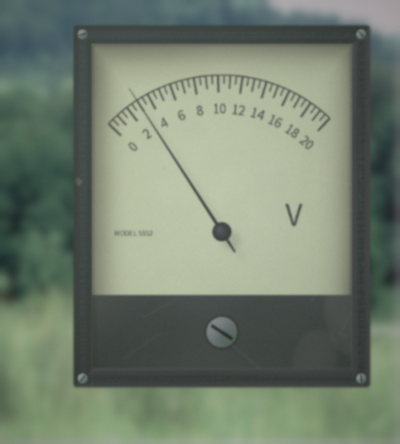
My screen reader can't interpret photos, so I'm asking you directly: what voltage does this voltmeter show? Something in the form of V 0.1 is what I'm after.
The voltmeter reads V 3
